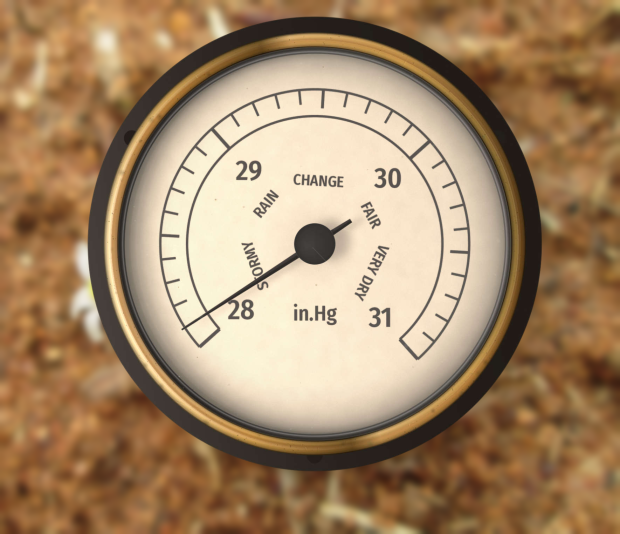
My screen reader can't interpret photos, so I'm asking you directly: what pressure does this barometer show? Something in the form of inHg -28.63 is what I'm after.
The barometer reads inHg 28.1
